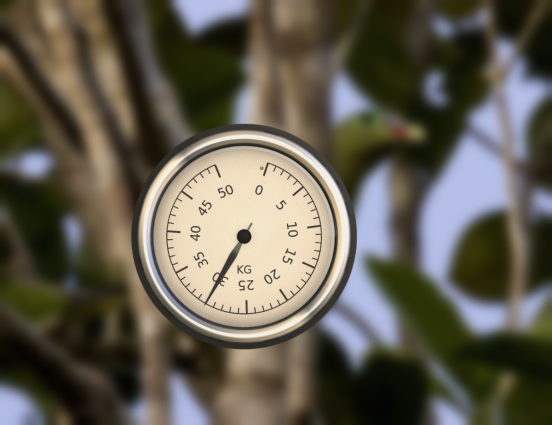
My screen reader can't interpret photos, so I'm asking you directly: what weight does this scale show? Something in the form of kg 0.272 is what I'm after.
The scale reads kg 30
